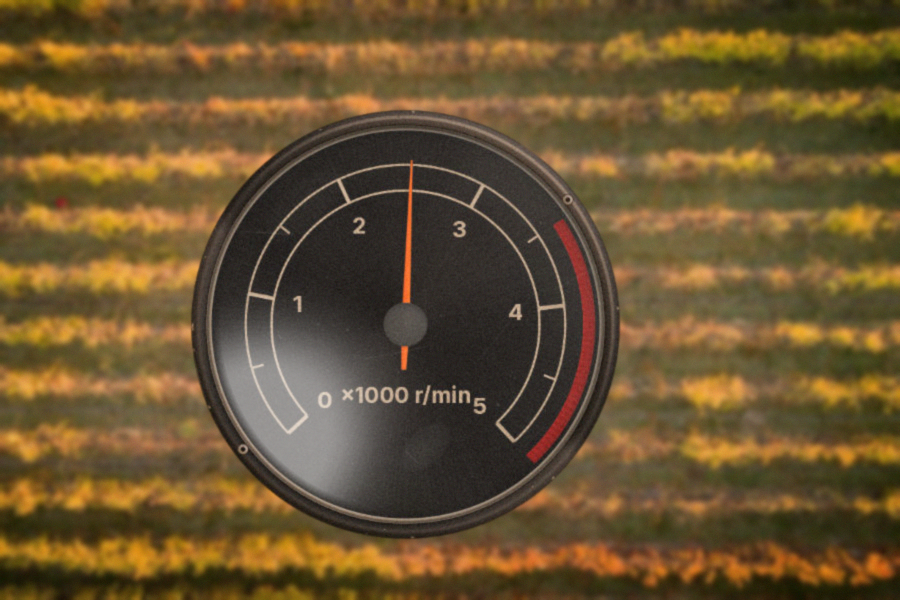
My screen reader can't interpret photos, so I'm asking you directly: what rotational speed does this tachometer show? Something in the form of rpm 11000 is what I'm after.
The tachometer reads rpm 2500
